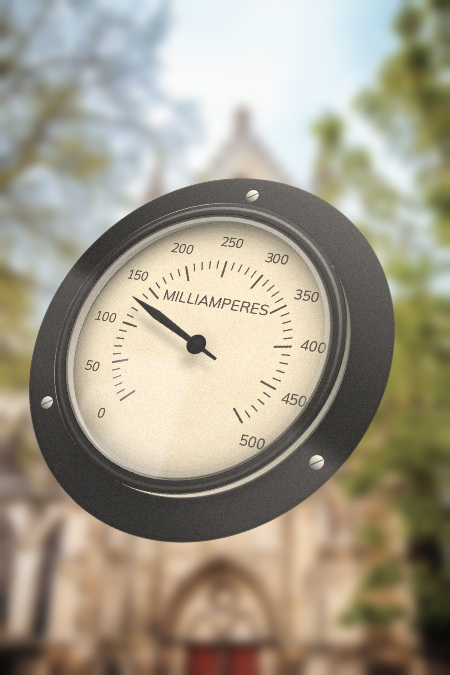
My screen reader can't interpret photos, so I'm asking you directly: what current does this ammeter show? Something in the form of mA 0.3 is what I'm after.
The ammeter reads mA 130
